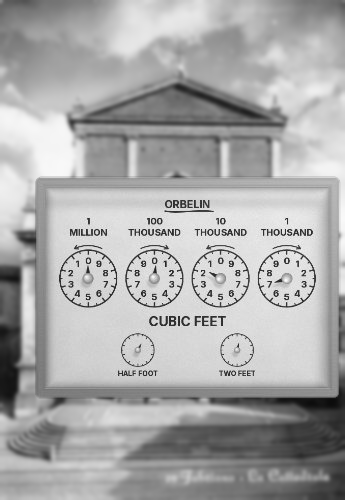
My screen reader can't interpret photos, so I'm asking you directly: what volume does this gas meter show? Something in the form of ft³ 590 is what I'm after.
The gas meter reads ft³ 1700
